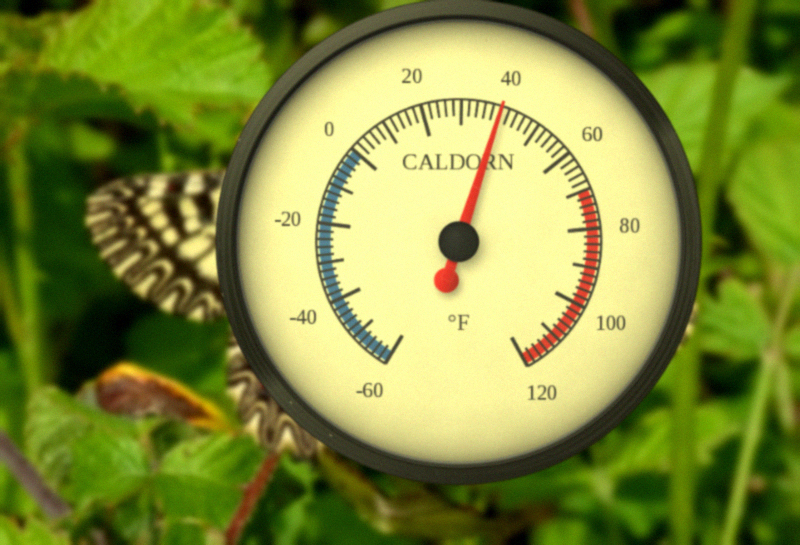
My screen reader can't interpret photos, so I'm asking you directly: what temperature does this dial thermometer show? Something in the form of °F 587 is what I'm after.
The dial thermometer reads °F 40
